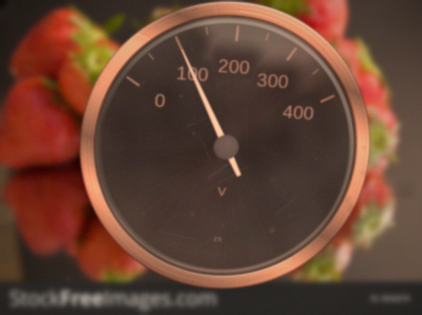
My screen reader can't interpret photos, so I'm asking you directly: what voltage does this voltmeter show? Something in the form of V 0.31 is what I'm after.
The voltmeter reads V 100
